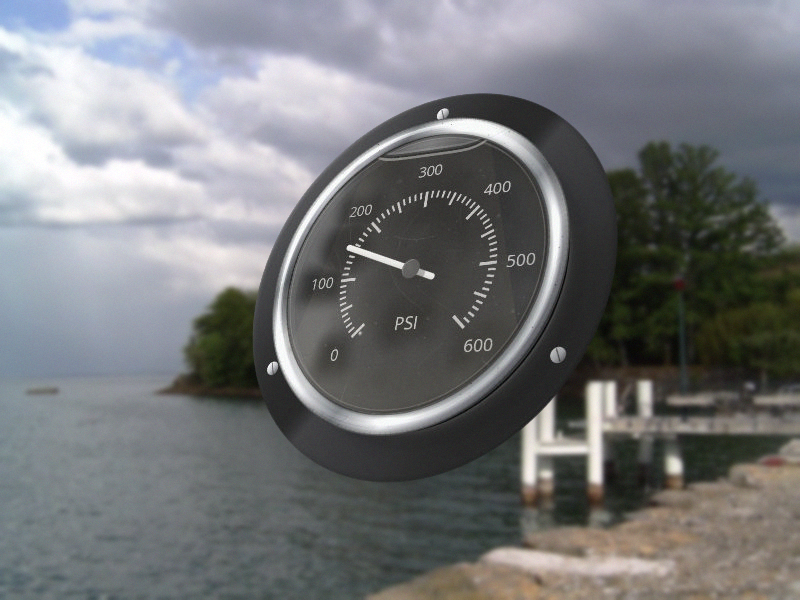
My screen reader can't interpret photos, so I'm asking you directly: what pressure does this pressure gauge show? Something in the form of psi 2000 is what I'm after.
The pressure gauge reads psi 150
